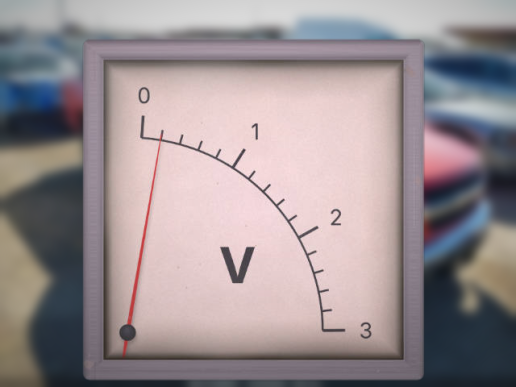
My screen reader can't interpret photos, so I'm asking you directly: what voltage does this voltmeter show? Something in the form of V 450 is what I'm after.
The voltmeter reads V 0.2
